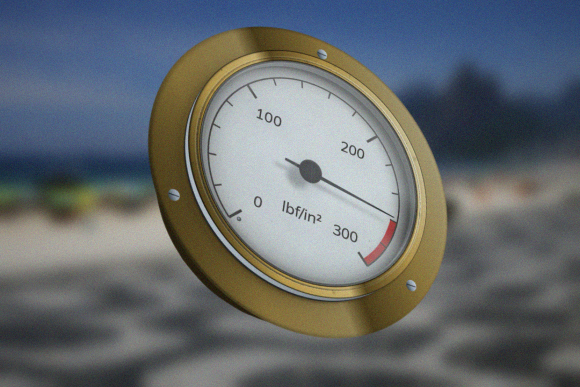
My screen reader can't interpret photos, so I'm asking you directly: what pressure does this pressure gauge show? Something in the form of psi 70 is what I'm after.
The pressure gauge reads psi 260
